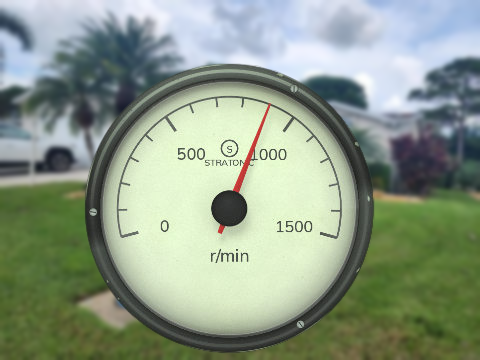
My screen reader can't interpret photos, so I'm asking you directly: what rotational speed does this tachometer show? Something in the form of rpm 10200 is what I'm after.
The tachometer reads rpm 900
